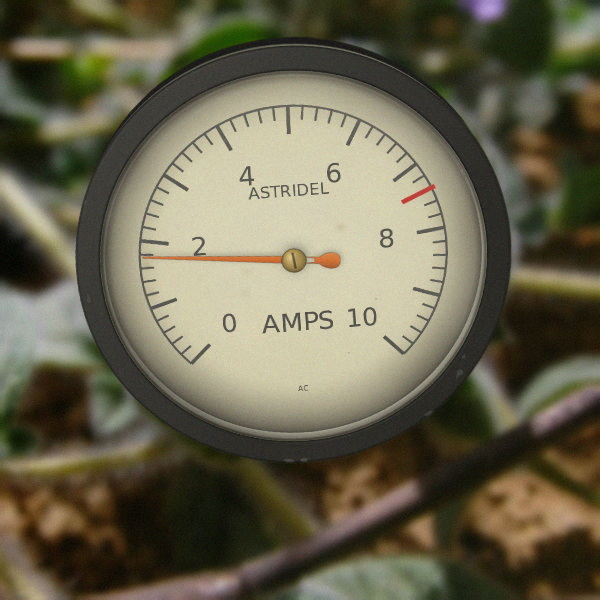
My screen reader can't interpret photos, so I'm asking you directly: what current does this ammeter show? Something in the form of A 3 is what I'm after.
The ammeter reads A 1.8
